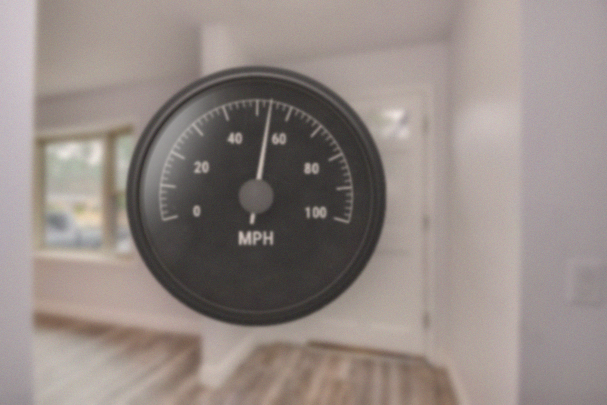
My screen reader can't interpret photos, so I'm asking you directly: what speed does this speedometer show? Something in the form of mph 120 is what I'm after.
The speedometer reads mph 54
